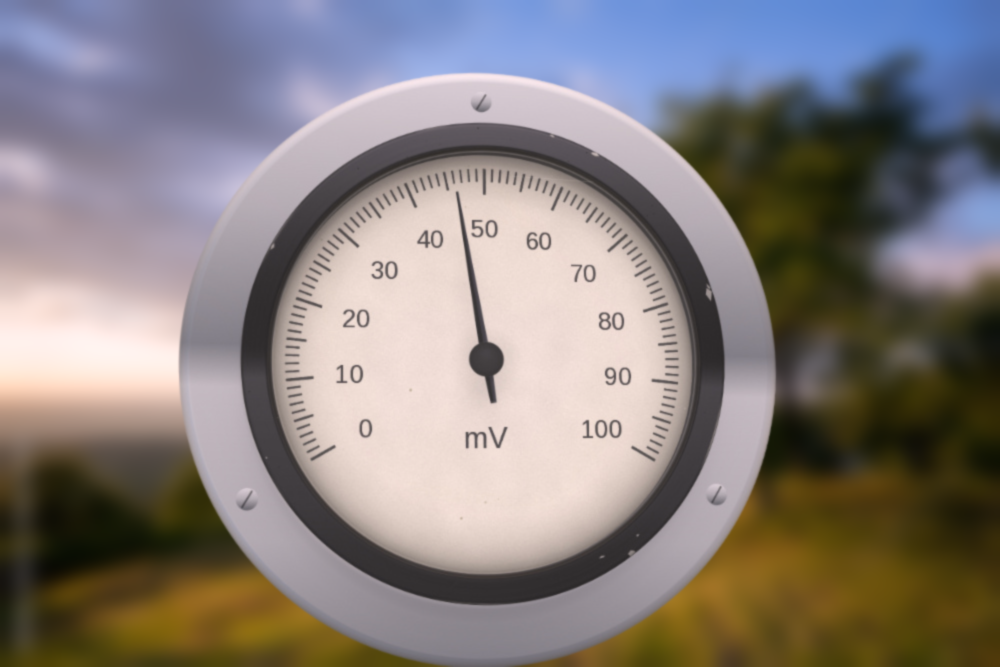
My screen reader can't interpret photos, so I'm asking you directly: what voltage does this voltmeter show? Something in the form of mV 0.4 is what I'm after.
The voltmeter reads mV 46
